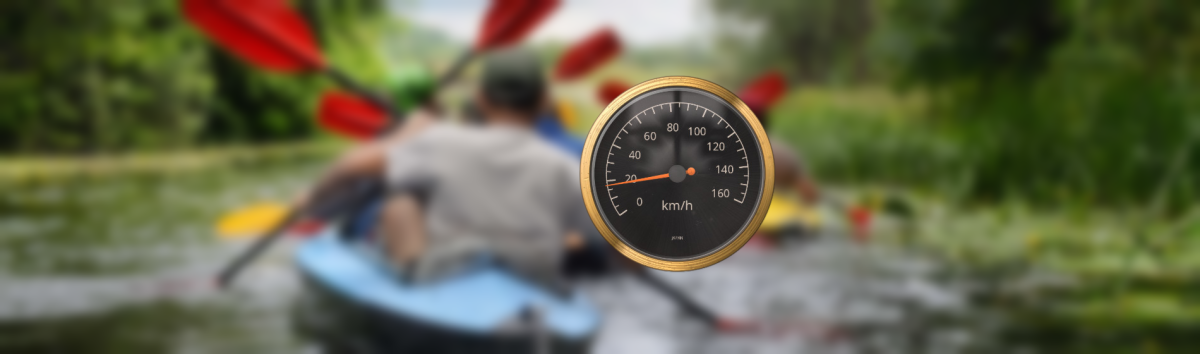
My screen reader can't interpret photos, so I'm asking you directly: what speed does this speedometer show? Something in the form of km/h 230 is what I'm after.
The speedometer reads km/h 17.5
